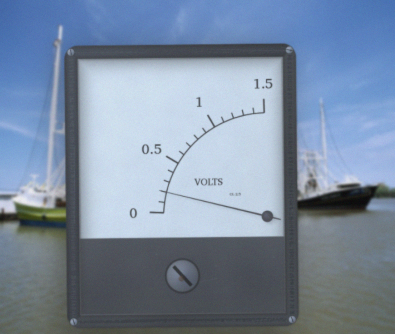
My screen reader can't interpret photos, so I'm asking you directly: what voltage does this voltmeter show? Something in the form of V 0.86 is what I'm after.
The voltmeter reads V 0.2
